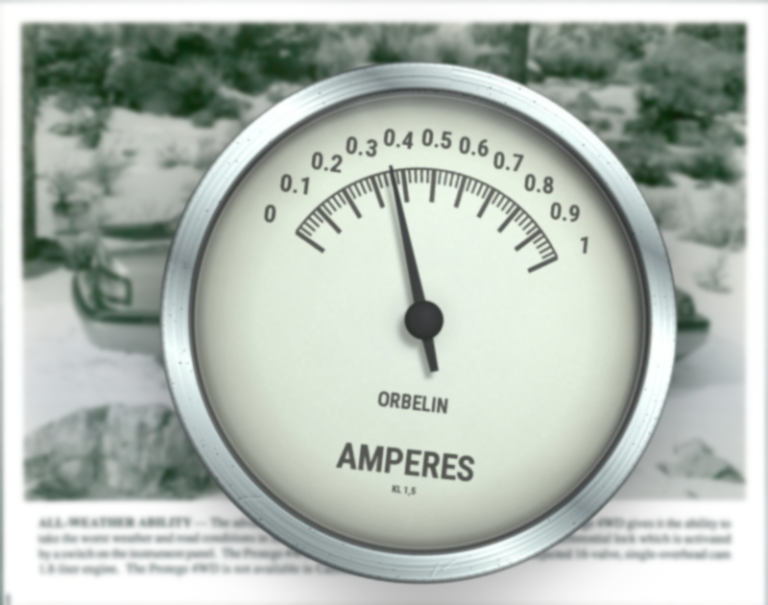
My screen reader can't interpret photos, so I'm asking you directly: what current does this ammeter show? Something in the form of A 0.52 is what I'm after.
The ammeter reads A 0.36
